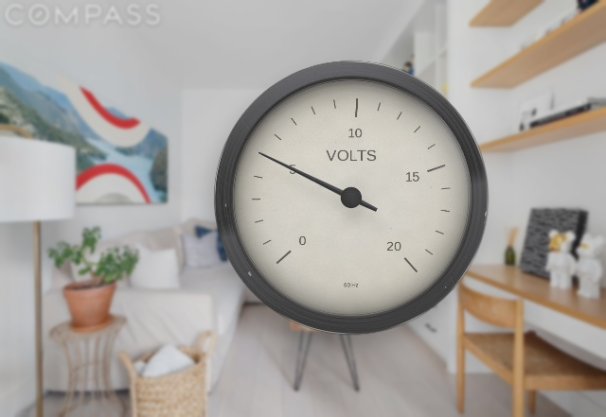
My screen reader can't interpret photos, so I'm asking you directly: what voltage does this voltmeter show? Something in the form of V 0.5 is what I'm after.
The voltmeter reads V 5
